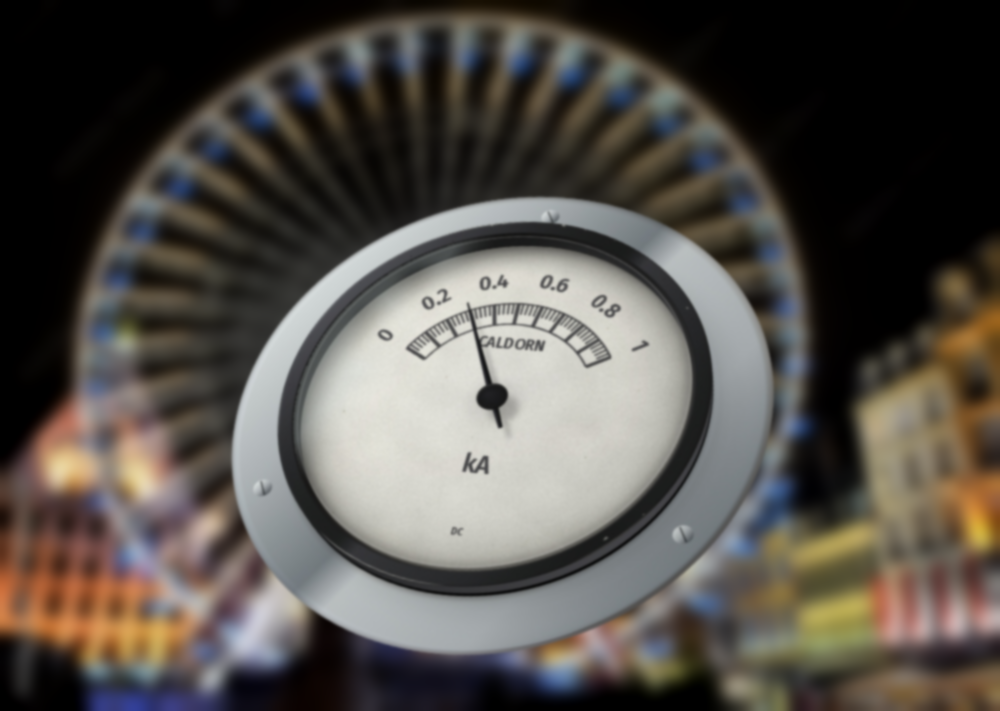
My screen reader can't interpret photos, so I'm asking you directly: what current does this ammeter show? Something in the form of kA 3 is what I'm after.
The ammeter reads kA 0.3
